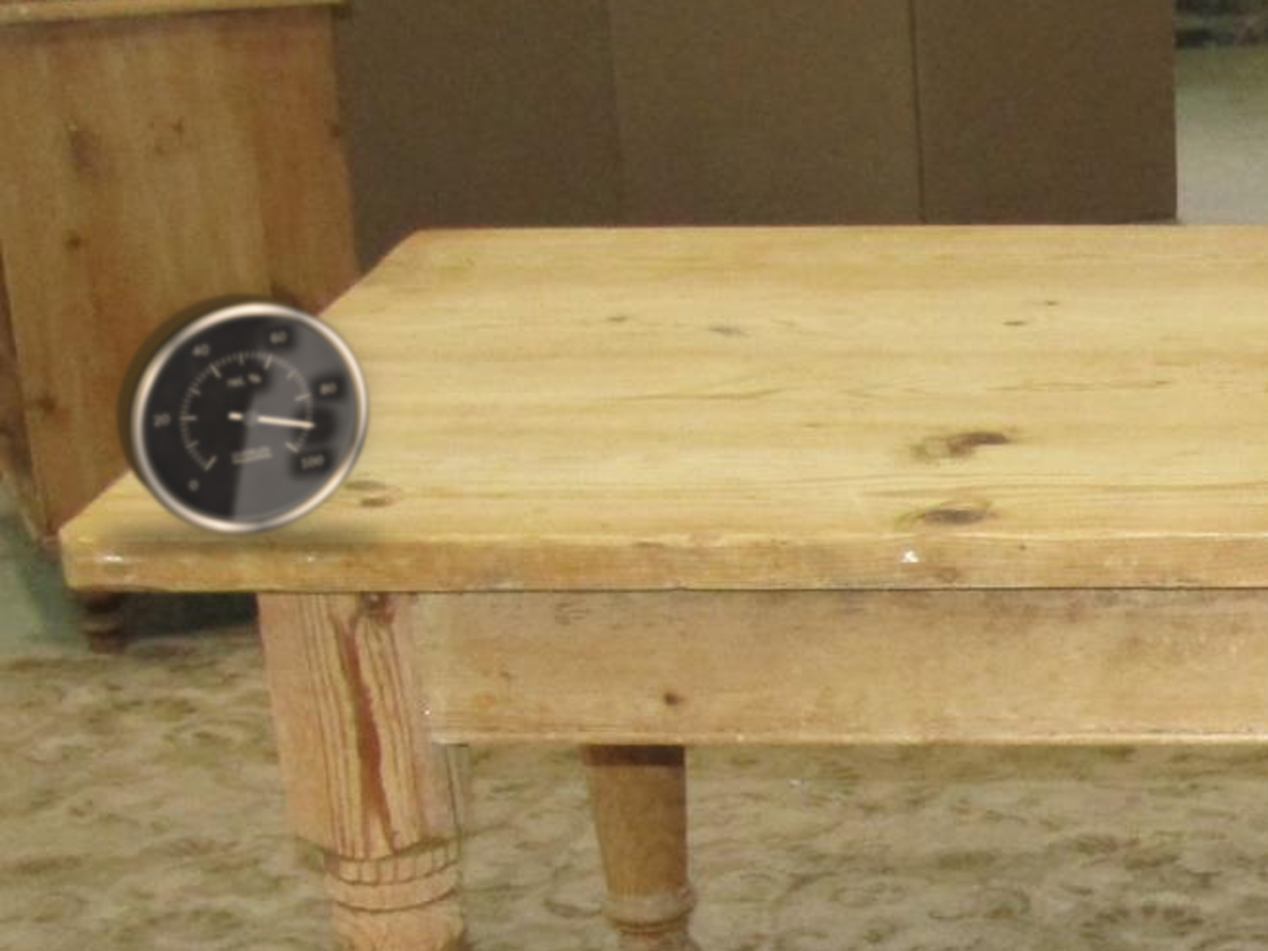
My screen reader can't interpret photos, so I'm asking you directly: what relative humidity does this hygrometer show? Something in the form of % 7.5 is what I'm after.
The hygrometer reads % 90
